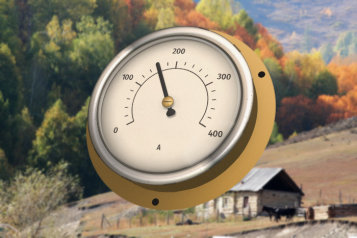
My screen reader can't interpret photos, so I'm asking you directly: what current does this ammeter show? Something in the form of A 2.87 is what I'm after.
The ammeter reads A 160
